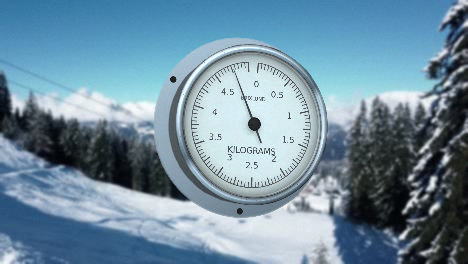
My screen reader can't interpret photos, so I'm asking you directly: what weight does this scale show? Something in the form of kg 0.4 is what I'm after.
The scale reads kg 4.75
